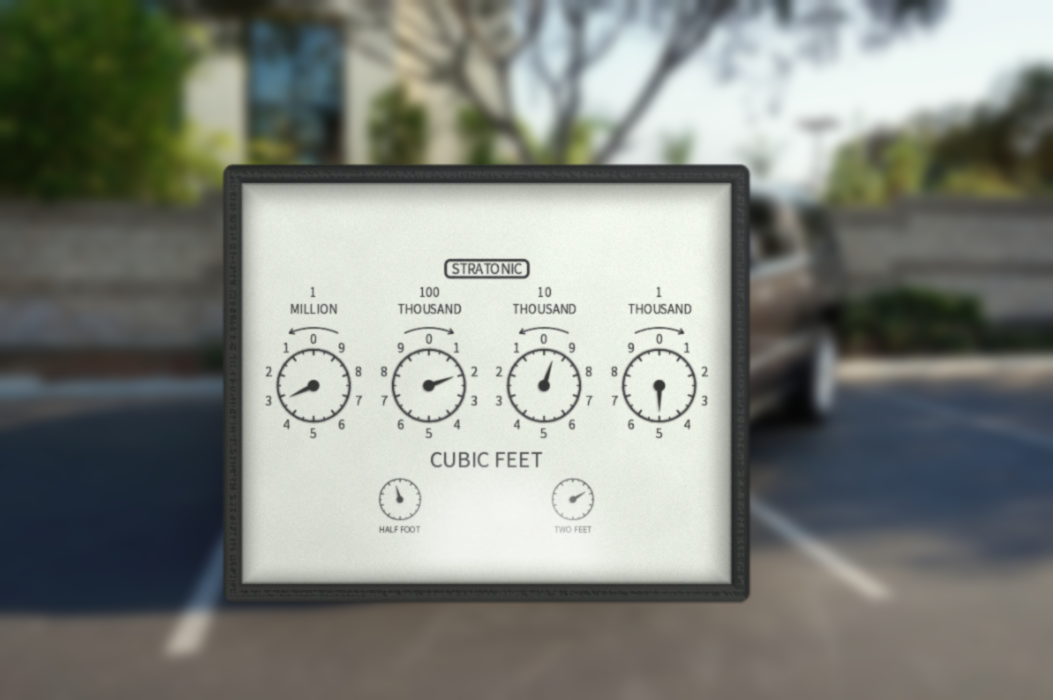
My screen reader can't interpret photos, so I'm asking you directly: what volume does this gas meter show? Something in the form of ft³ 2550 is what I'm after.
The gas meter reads ft³ 319500
